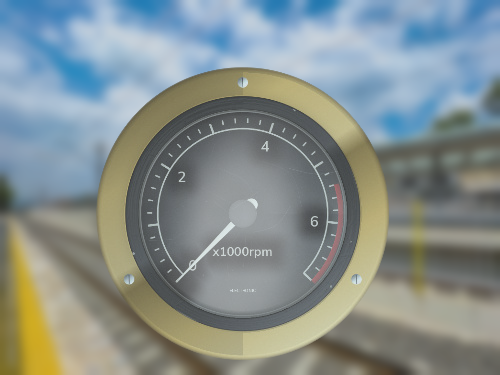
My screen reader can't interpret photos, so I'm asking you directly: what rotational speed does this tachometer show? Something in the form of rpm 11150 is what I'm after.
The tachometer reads rpm 0
